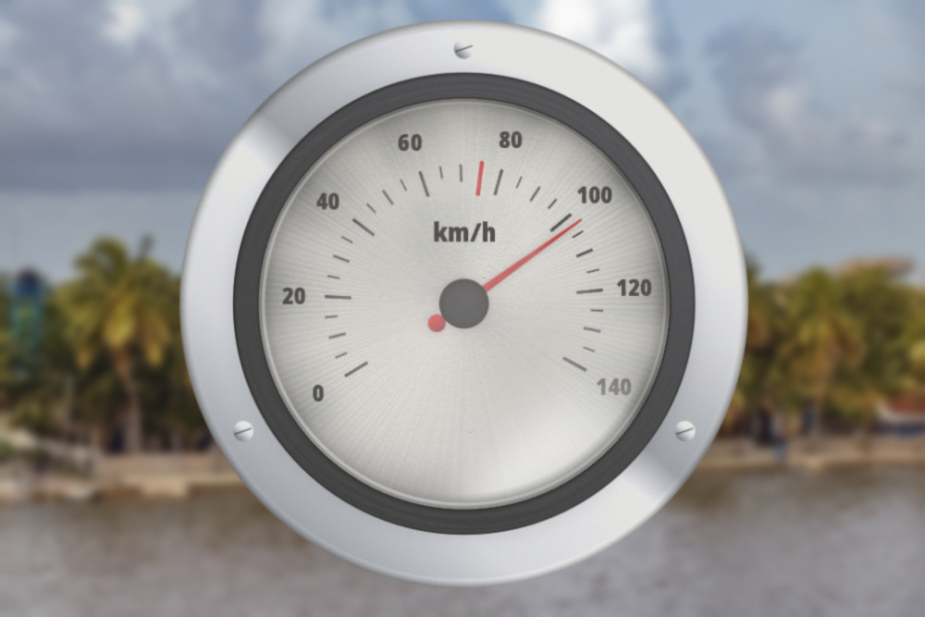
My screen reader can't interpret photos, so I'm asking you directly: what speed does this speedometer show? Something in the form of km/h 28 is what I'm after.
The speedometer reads km/h 102.5
